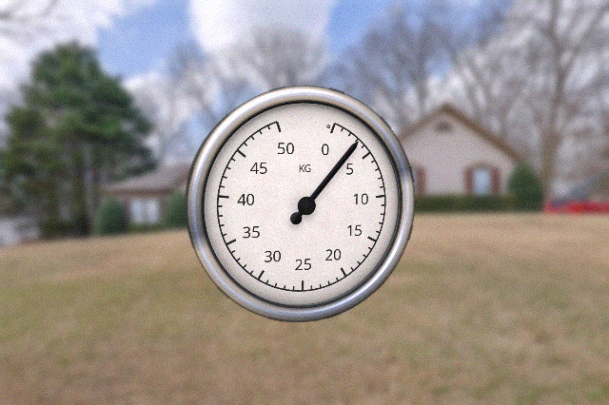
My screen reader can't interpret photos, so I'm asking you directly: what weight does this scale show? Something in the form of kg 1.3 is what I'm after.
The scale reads kg 3
